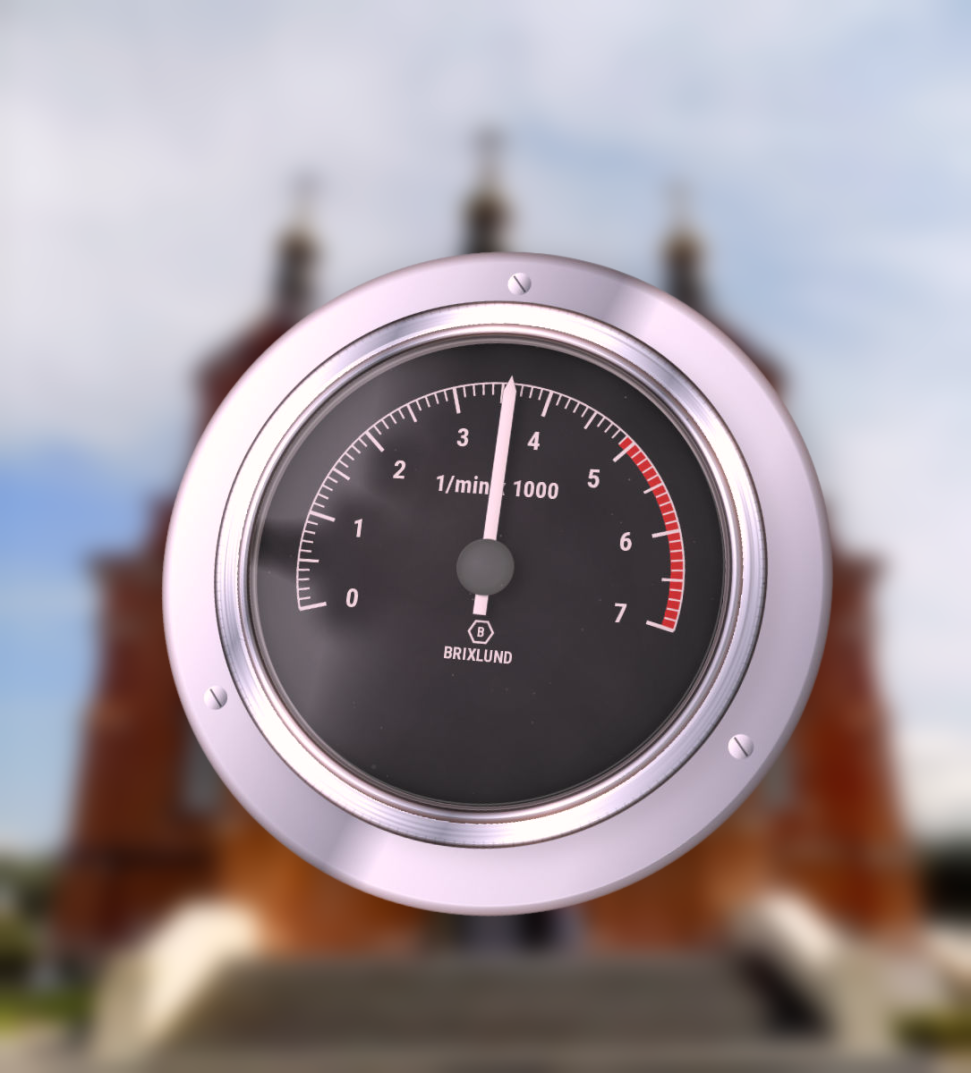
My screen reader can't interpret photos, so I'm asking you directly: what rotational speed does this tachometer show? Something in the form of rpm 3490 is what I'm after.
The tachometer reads rpm 3600
